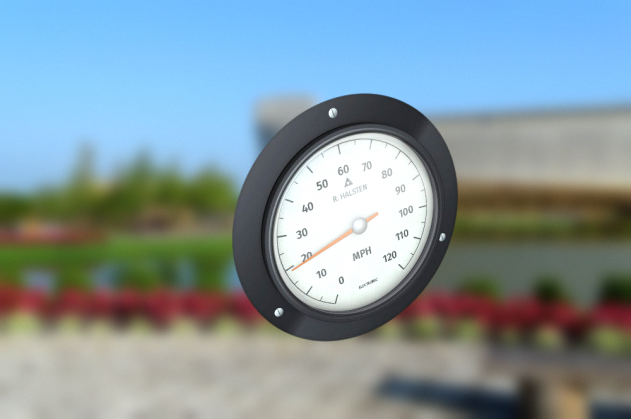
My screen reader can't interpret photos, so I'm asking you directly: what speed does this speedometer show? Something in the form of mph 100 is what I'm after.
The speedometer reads mph 20
